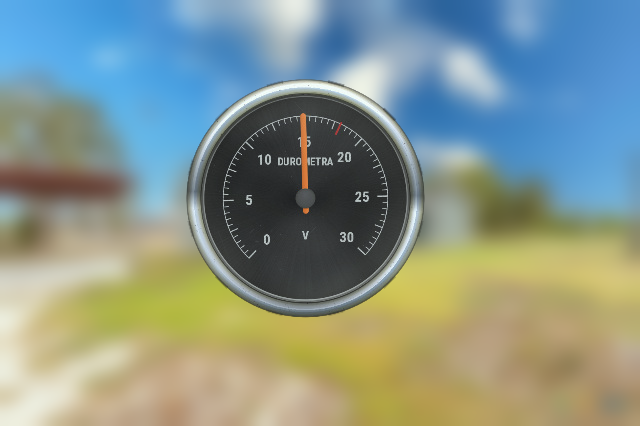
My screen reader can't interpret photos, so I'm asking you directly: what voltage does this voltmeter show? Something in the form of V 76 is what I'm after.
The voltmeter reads V 15
